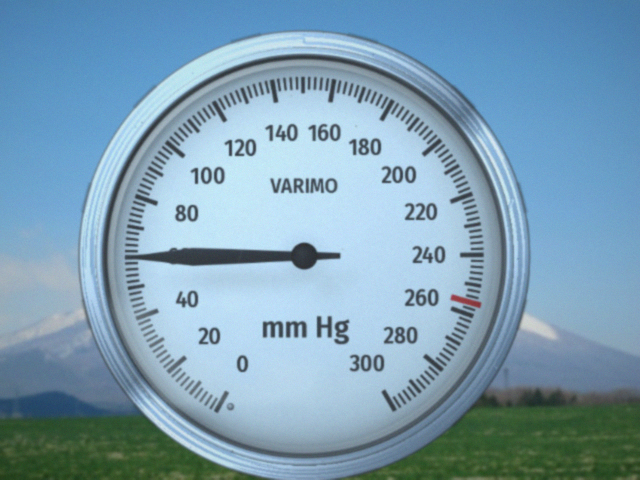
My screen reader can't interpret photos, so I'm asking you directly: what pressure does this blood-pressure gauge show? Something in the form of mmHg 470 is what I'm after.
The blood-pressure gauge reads mmHg 60
